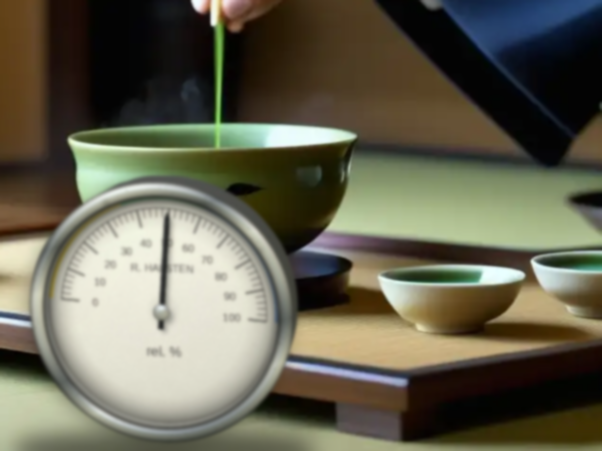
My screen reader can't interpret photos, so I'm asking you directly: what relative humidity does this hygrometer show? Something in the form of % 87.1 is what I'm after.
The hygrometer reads % 50
